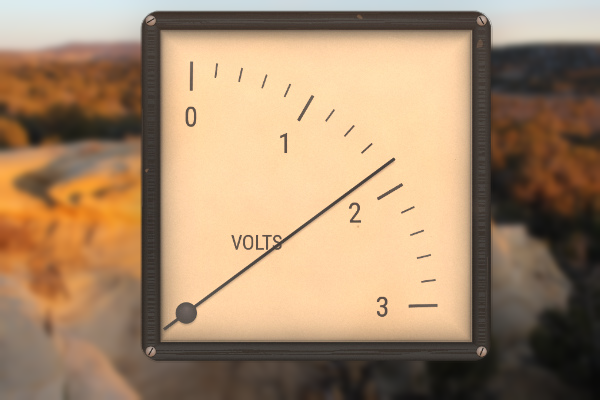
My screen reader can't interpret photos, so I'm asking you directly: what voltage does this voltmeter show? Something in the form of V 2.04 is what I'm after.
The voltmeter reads V 1.8
